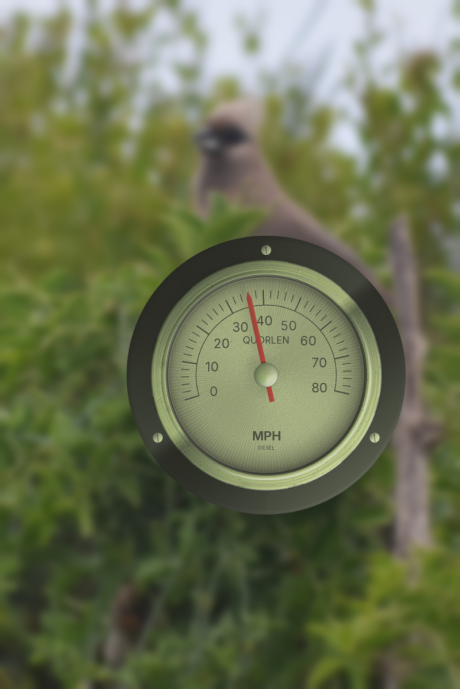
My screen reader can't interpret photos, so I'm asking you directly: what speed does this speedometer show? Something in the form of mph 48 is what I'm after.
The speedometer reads mph 36
